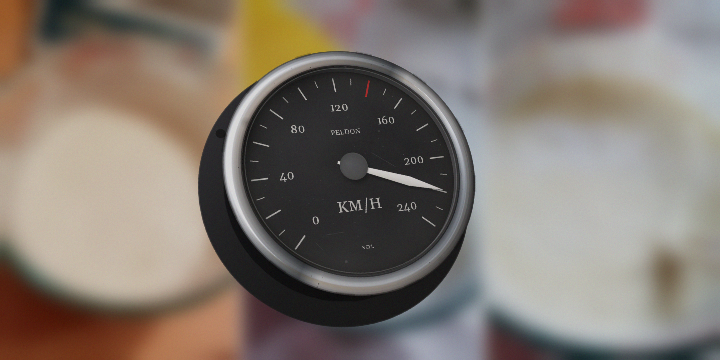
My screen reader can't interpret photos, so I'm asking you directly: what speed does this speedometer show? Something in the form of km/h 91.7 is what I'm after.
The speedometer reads km/h 220
